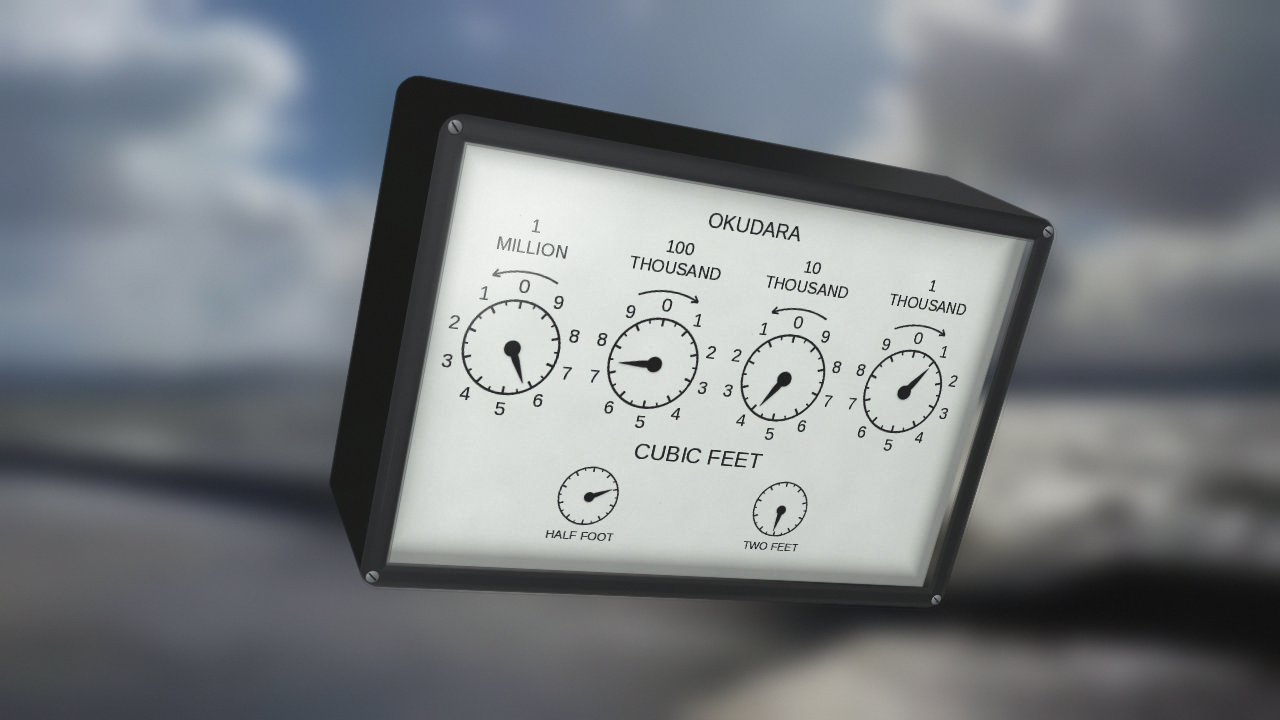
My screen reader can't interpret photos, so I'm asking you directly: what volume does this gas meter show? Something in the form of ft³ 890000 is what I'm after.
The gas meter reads ft³ 574100
